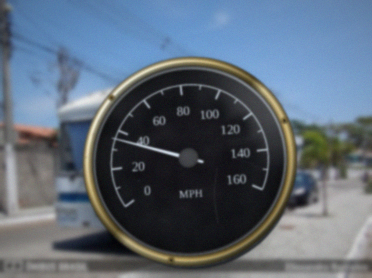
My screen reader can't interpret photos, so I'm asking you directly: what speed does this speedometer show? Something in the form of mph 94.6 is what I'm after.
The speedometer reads mph 35
